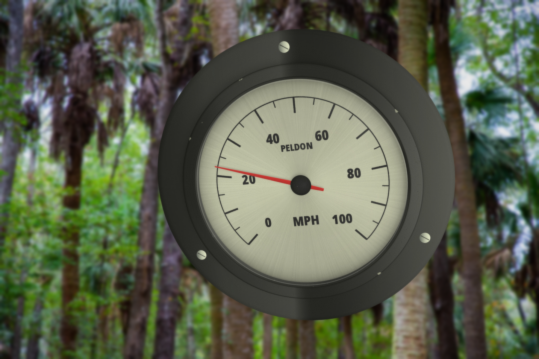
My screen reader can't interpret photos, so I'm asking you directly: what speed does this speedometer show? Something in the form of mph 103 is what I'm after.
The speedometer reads mph 22.5
